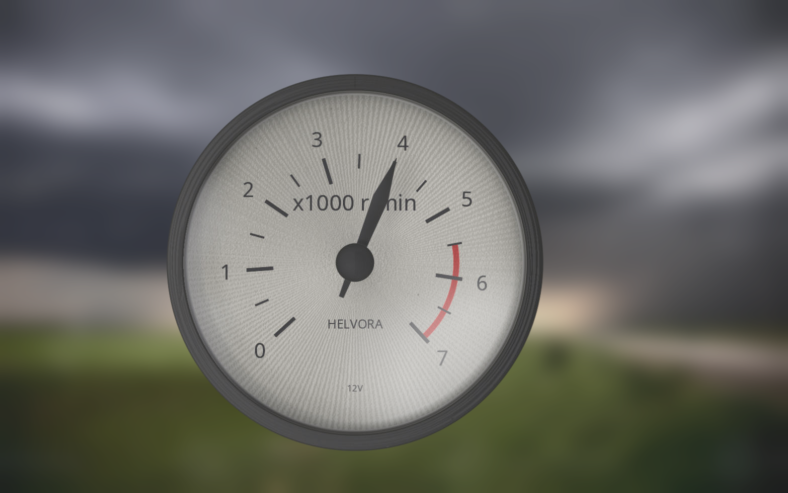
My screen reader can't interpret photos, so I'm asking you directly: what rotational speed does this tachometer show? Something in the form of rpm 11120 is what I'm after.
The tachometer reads rpm 4000
